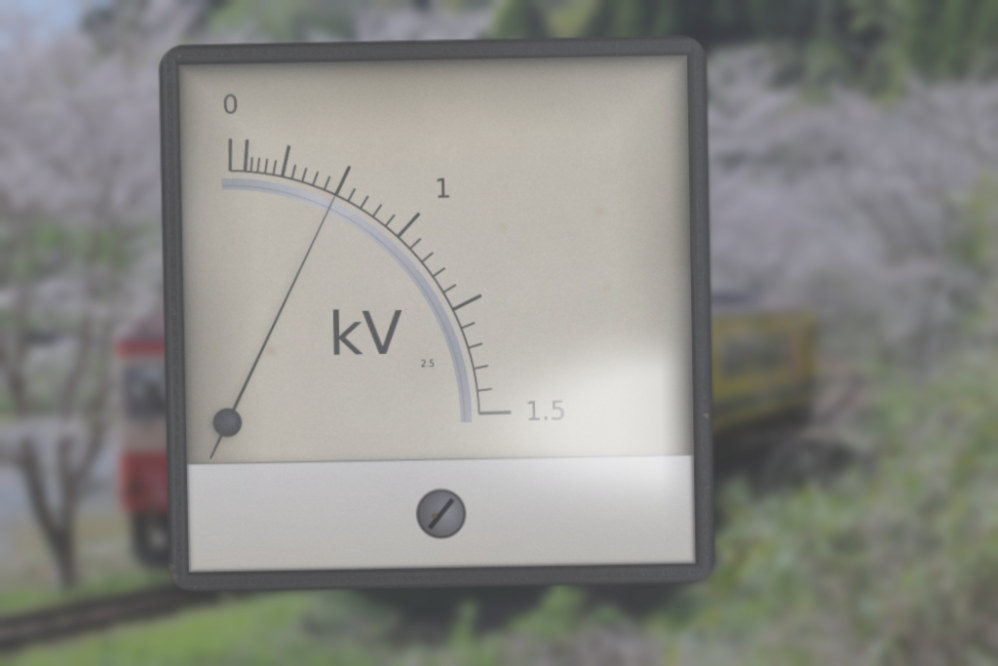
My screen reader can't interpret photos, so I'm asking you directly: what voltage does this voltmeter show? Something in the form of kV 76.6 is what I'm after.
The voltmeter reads kV 0.75
